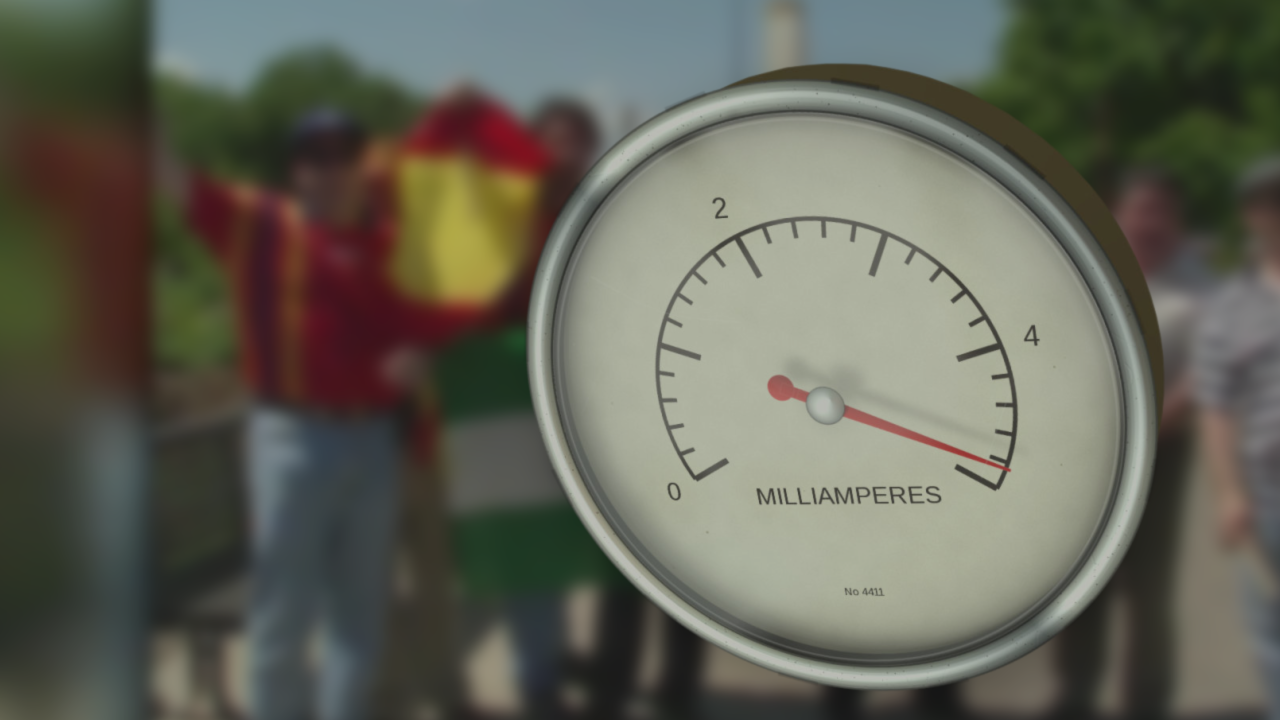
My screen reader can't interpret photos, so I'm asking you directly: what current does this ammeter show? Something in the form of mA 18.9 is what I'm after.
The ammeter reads mA 4.8
